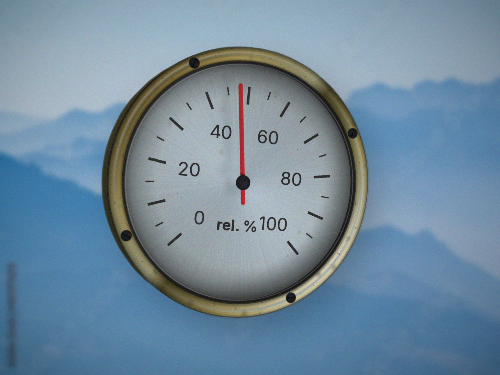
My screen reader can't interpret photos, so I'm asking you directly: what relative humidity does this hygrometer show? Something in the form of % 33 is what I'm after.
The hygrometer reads % 47.5
